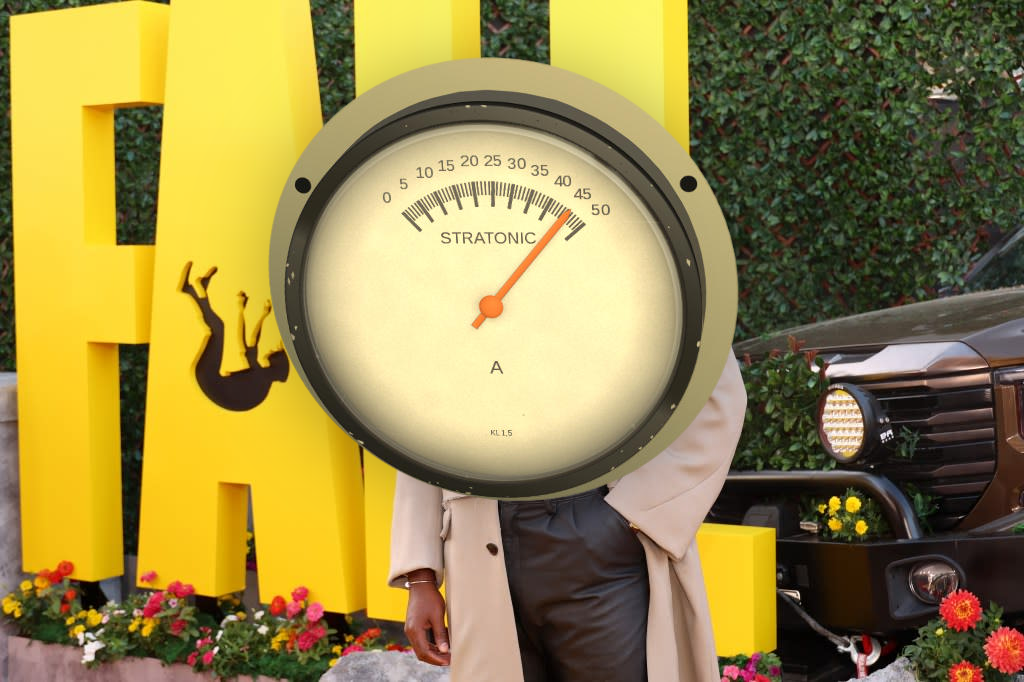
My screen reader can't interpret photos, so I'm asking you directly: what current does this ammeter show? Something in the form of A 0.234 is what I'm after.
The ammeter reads A 45
